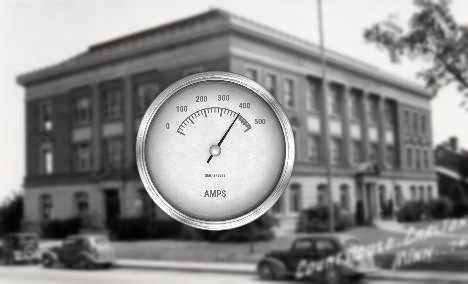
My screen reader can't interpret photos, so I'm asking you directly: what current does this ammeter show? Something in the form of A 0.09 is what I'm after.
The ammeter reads A 400
